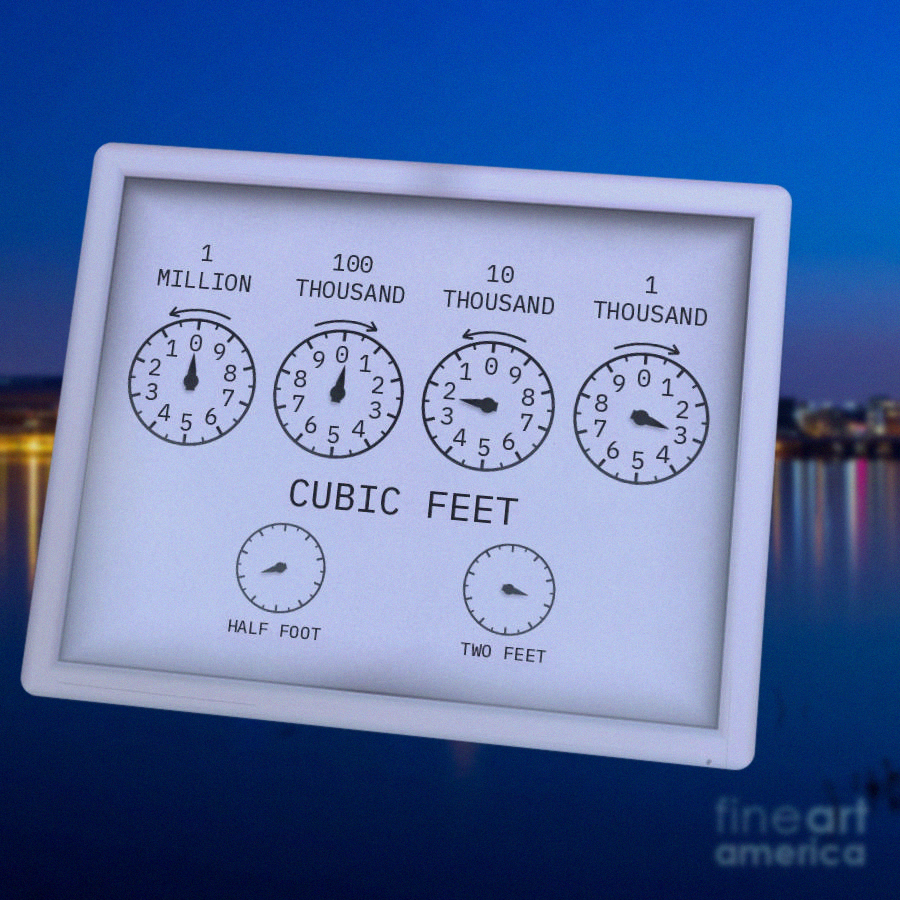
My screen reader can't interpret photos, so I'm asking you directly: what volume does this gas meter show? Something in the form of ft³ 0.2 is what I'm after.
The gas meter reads ft³ 2300
